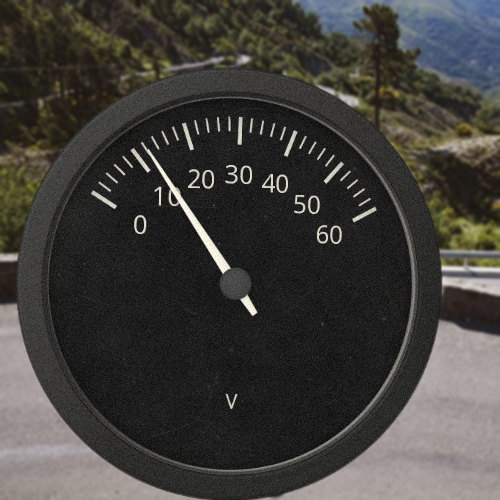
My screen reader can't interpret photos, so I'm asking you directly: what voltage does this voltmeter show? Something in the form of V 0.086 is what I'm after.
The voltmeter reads V 12
